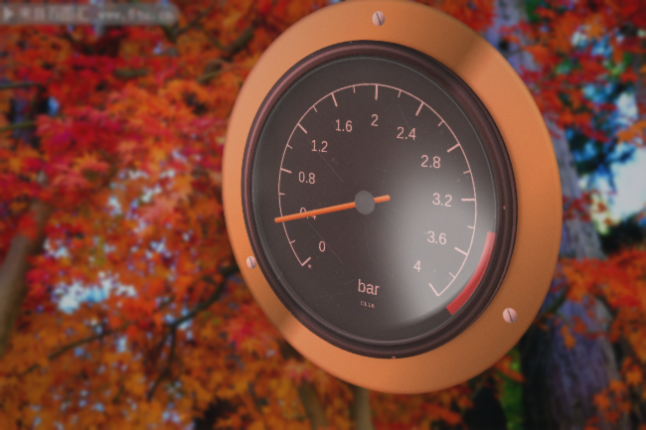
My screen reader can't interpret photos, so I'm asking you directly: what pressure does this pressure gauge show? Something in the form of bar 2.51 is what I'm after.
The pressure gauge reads bar 0.4
